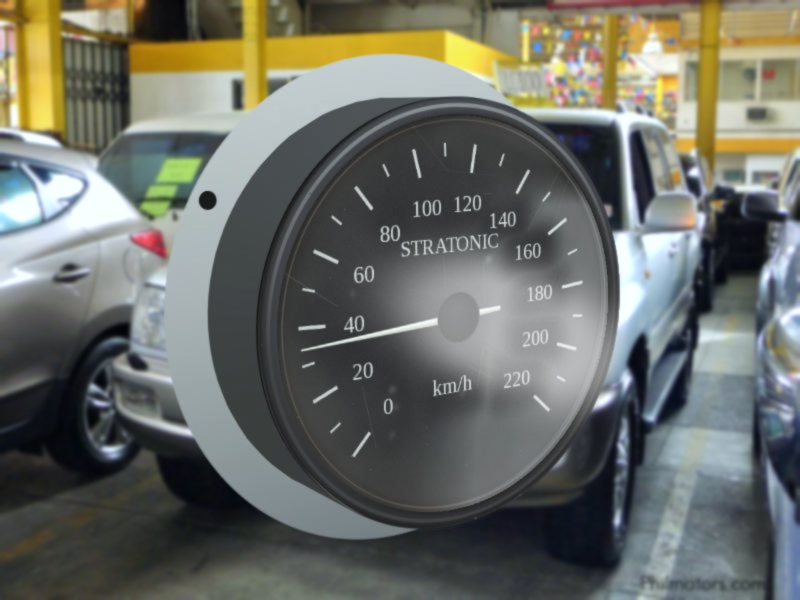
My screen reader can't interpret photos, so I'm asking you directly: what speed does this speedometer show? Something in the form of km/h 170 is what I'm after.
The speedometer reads km/h 35
